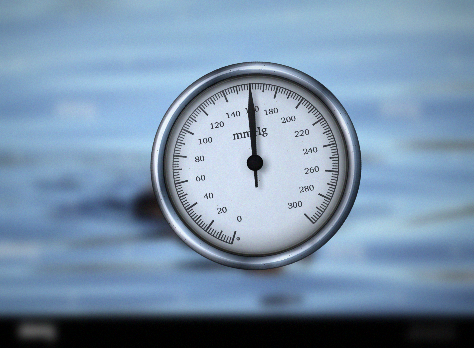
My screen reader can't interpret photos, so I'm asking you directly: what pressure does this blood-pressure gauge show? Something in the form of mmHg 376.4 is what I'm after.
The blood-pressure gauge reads mmHg 160
